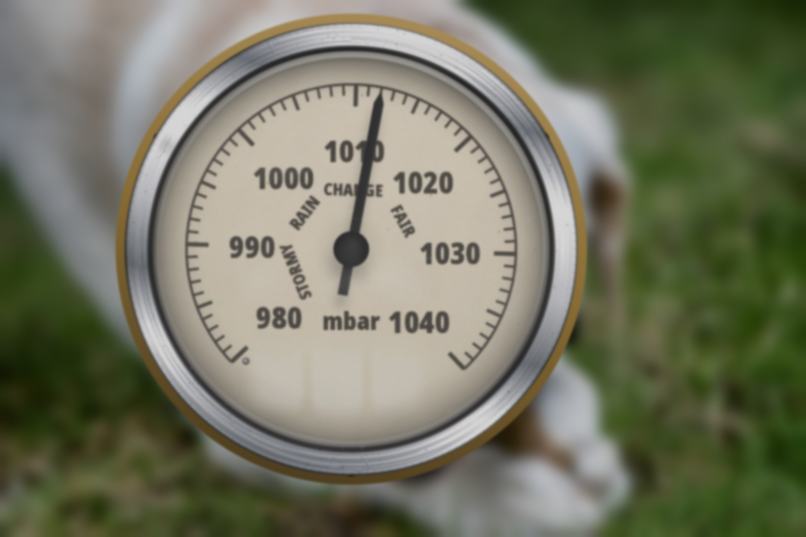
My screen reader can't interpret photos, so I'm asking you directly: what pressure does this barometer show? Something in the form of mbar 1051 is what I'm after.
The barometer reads mbar 1012
